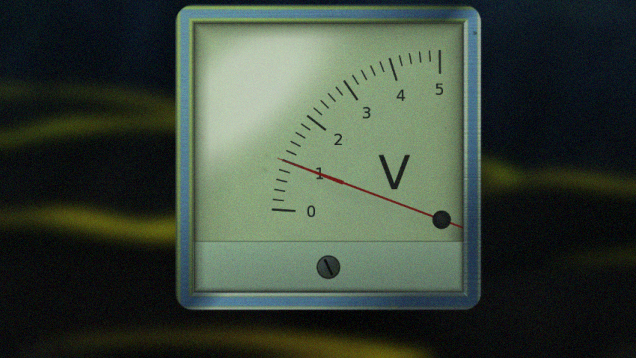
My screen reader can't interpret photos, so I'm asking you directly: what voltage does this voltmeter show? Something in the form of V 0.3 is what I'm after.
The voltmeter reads V 1
